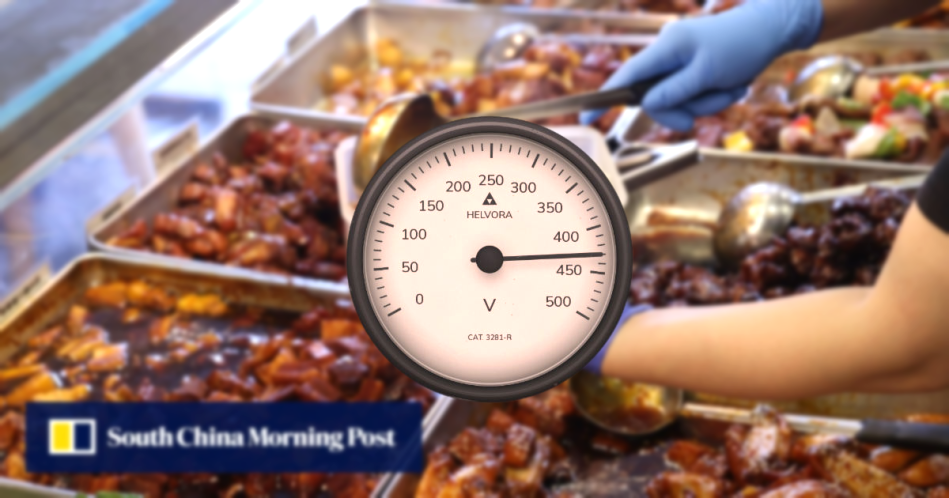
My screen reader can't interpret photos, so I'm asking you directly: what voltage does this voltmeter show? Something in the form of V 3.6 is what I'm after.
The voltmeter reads V 430
